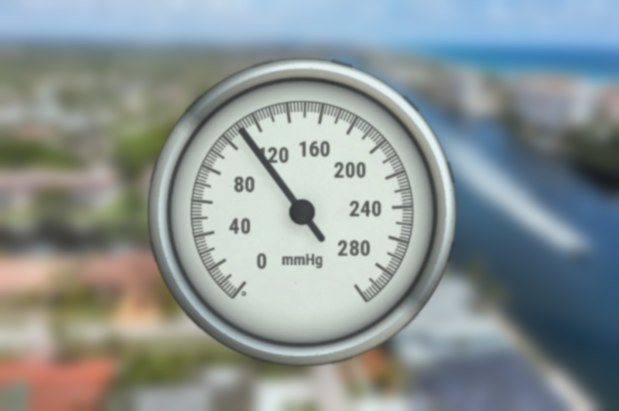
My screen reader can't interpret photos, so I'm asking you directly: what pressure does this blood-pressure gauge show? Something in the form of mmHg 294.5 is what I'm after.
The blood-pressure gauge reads mmHg 110
